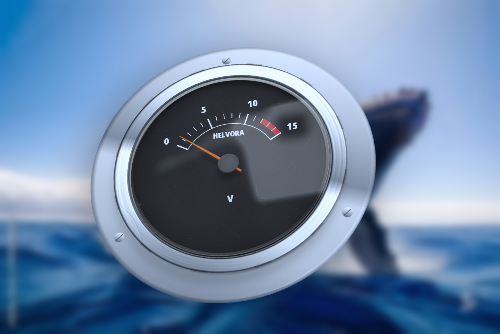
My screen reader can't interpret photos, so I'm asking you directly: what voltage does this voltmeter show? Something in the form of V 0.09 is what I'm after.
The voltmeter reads V 1
